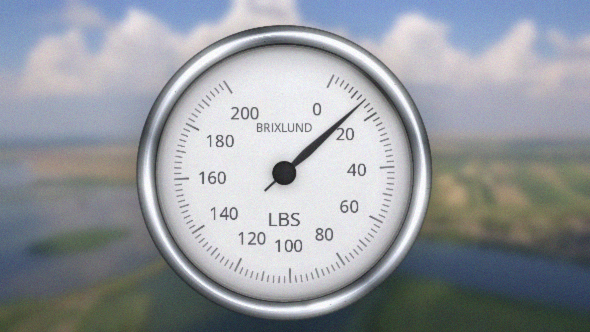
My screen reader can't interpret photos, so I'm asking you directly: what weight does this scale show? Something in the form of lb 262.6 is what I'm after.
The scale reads lb 14
